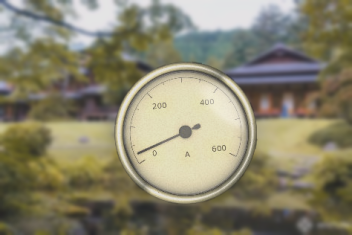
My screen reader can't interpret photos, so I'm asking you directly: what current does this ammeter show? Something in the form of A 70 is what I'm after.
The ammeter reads A 25
